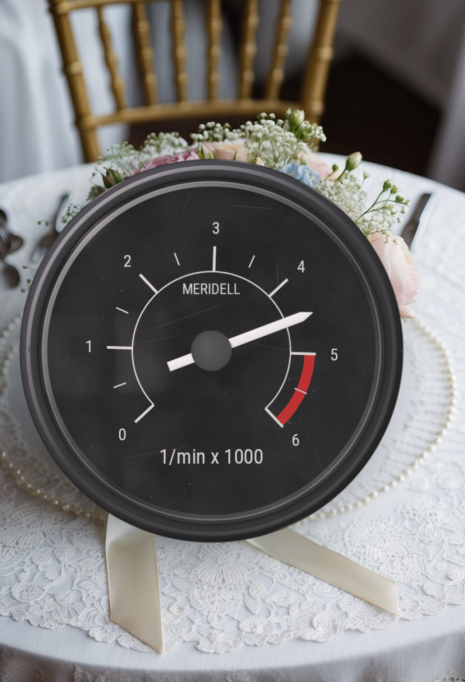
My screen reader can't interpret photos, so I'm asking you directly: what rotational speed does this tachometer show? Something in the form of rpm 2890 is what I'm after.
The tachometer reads rpm 4500
